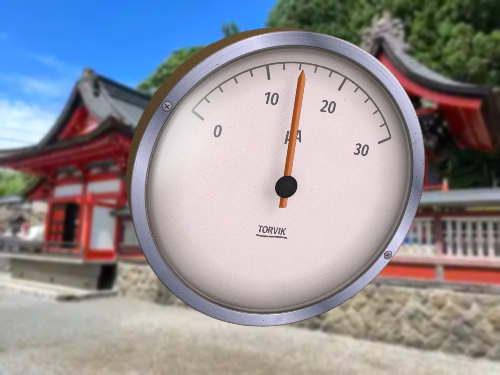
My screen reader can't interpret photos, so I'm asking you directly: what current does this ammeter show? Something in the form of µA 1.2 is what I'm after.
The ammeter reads µA 14
